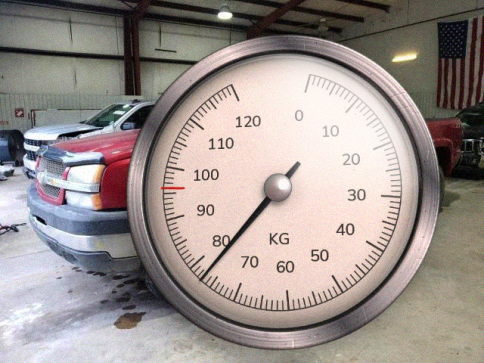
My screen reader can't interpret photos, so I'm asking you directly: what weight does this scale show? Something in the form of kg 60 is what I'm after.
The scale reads kg 77
